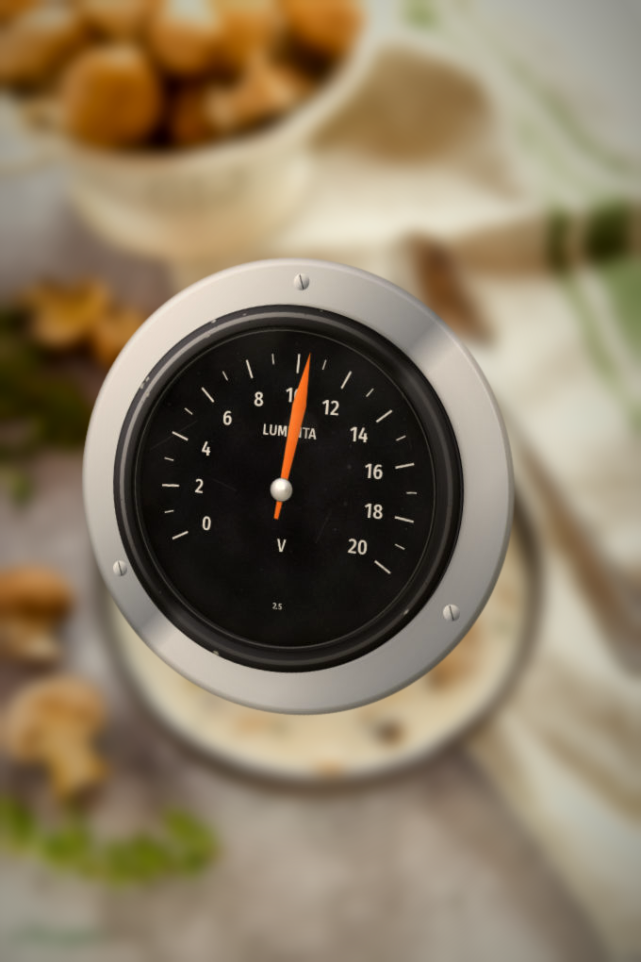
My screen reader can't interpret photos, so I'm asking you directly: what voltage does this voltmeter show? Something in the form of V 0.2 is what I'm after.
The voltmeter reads V 10.5
